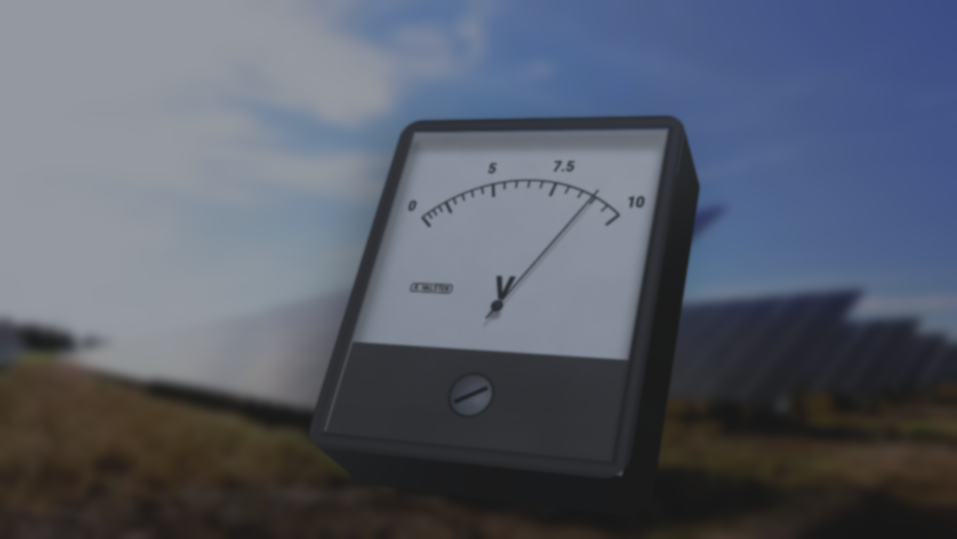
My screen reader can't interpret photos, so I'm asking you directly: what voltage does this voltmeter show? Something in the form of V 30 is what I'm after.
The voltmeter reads V 9
